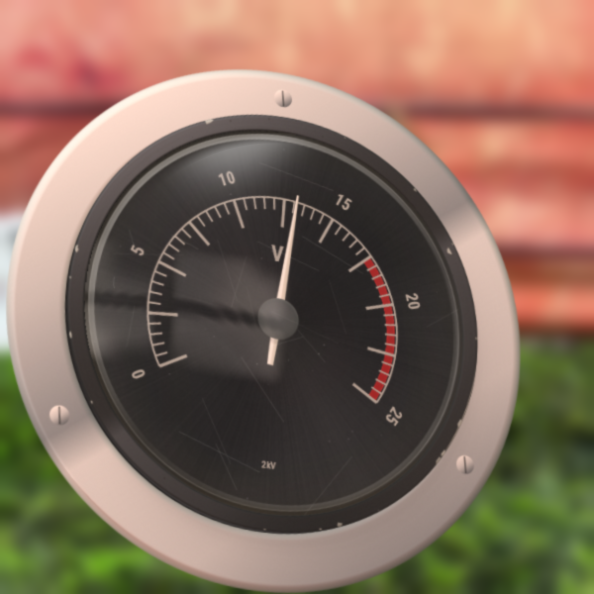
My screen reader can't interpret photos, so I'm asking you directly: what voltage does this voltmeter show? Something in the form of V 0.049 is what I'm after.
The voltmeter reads V 13
